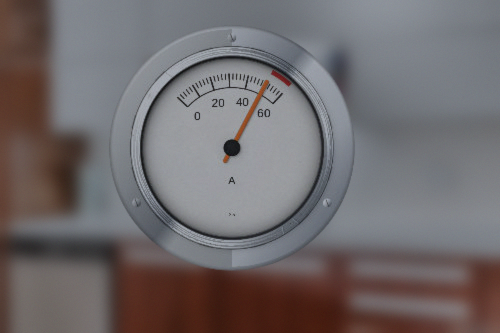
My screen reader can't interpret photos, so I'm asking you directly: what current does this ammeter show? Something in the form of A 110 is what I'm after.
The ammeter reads A 50
